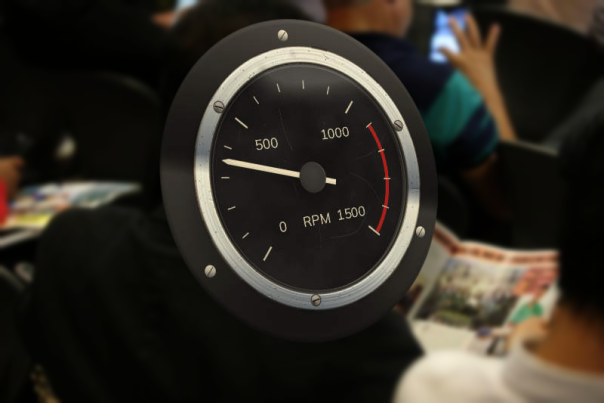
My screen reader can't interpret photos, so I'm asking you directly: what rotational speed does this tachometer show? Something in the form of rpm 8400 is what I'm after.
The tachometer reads rpm 350
